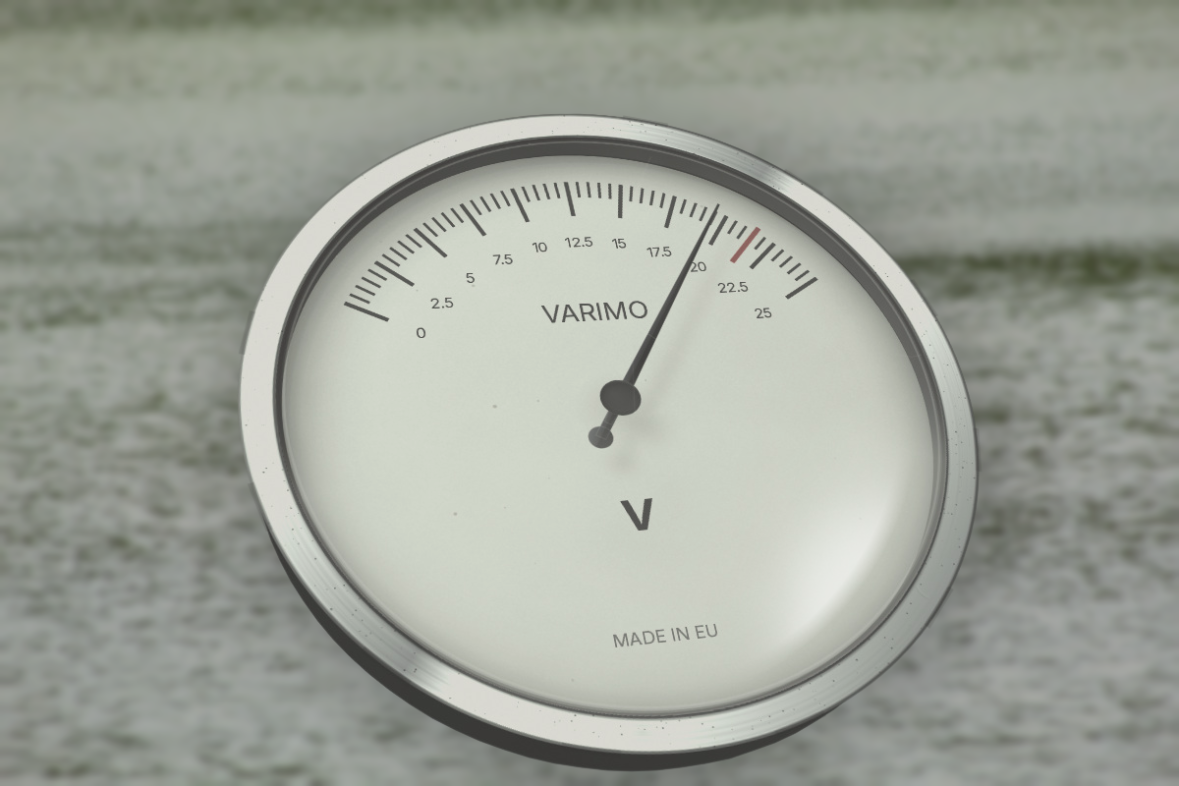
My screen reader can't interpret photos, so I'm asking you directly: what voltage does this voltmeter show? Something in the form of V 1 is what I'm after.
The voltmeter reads V 19.5
